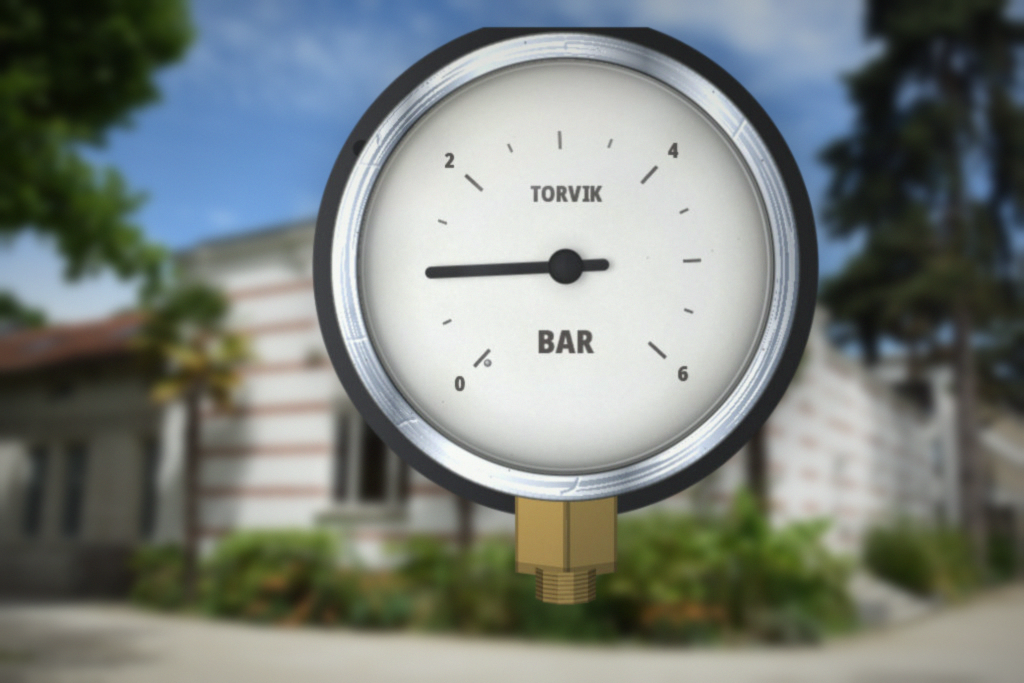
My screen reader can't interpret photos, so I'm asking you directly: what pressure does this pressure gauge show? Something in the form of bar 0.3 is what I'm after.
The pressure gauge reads bar 1
